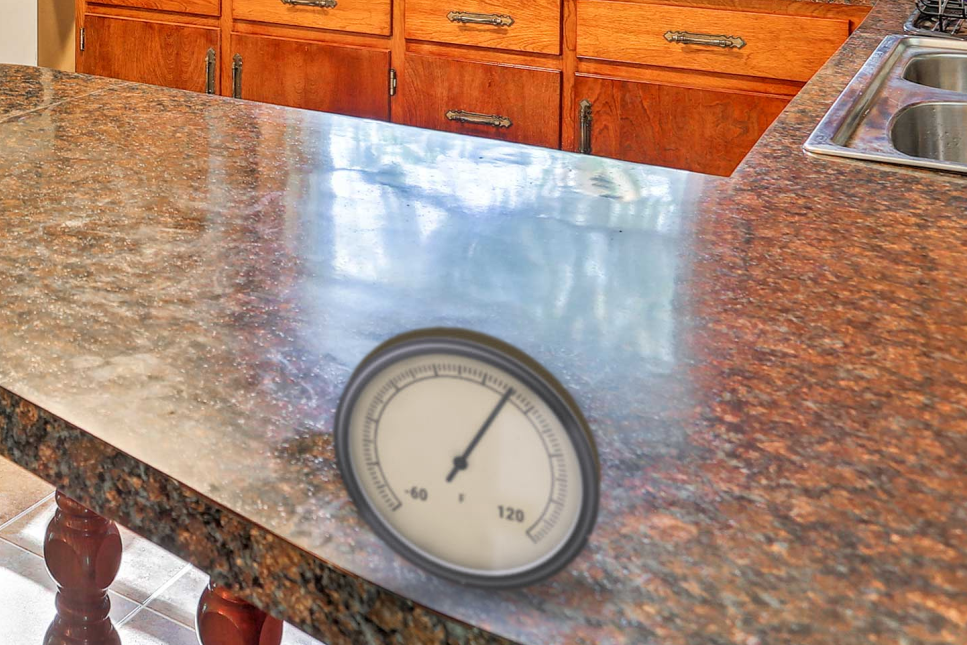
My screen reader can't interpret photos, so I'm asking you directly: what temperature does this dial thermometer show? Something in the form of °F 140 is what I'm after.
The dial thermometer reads °F 50
